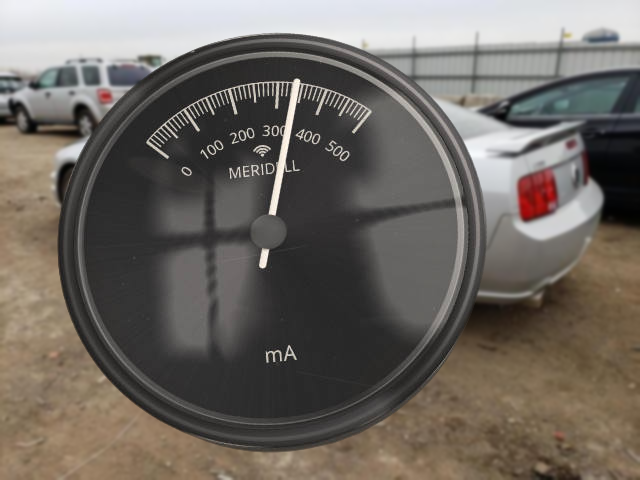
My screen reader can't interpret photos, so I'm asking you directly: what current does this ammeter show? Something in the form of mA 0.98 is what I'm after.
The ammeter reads mA 340
